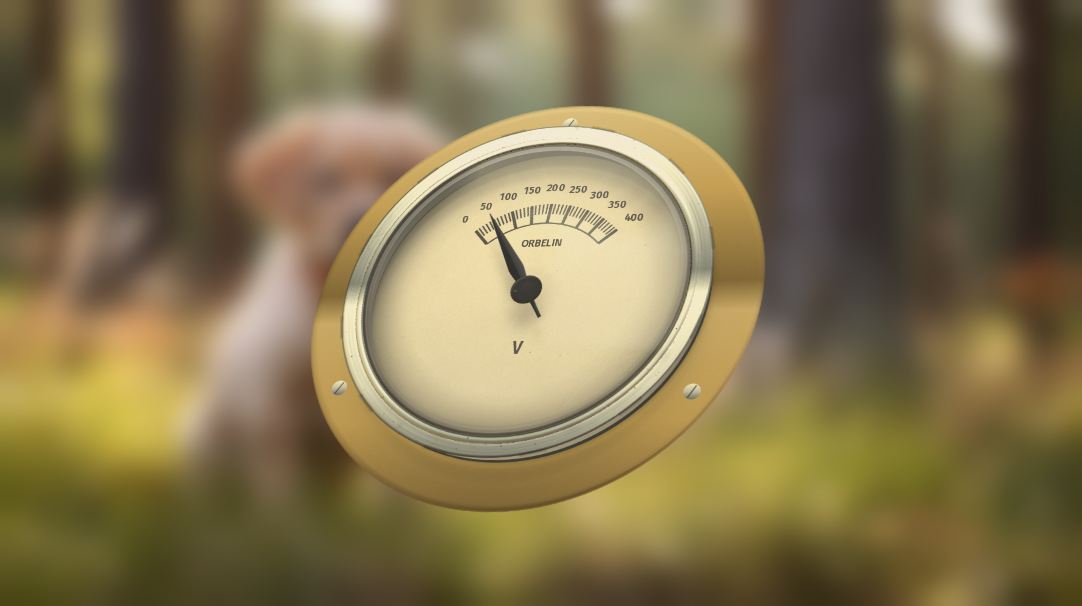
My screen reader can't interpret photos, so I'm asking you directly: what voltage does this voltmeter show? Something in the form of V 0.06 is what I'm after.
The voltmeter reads V 50
